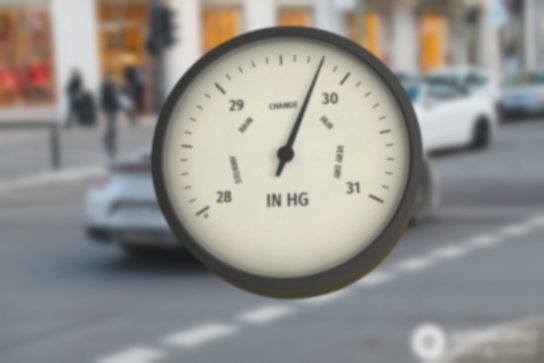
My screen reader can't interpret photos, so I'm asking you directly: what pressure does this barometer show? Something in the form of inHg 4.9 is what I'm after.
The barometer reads inHg 29.8
